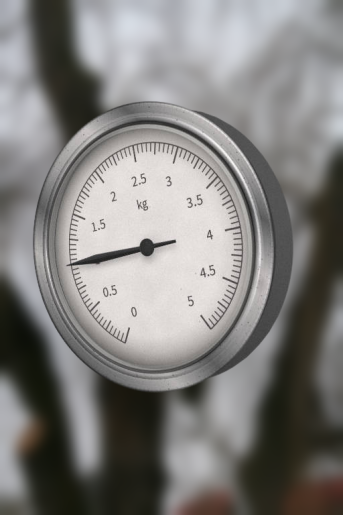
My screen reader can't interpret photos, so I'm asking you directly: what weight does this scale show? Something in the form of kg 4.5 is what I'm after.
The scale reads kg 1
